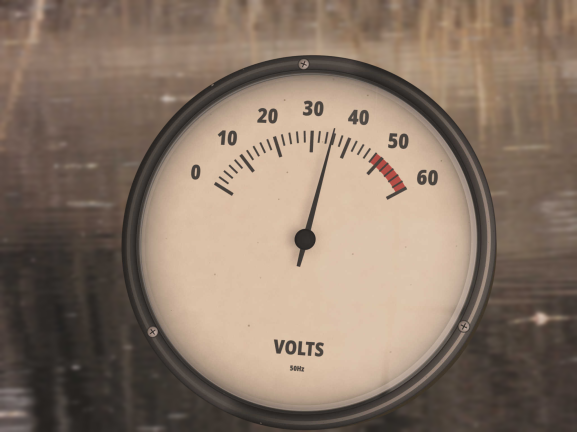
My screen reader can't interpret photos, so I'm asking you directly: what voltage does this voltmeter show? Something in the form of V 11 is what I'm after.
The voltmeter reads V 36
